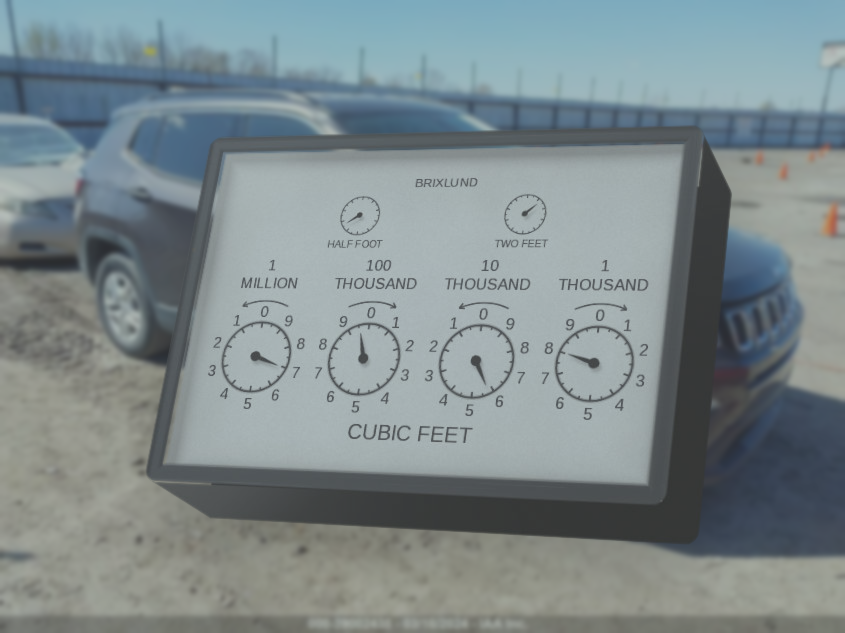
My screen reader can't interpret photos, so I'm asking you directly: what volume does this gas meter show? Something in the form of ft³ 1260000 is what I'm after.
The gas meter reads ft³ 695800
